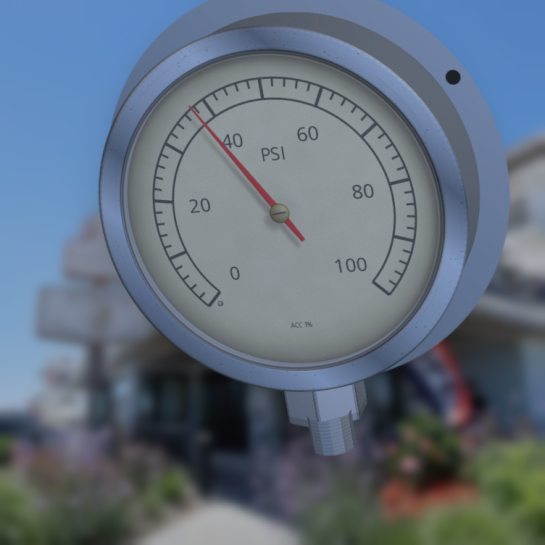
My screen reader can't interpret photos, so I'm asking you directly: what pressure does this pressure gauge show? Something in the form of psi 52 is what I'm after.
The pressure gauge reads psi 38
